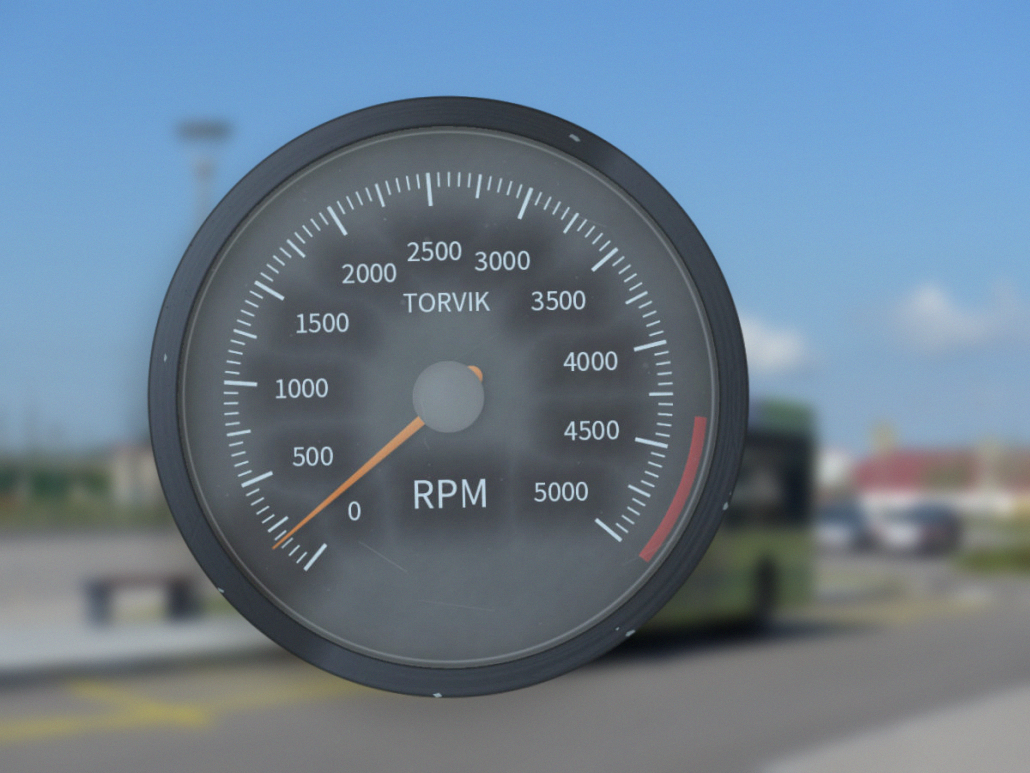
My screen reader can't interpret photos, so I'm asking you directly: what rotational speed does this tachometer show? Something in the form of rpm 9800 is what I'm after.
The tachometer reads rpm 175
